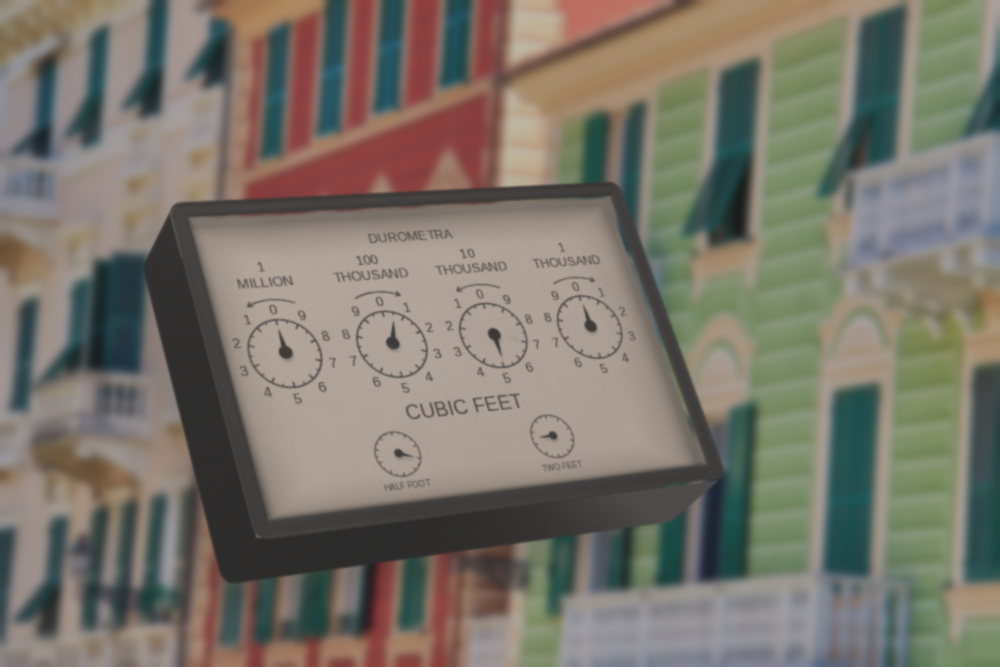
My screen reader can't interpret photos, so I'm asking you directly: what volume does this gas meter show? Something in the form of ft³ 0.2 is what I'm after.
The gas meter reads ft³ 5000
